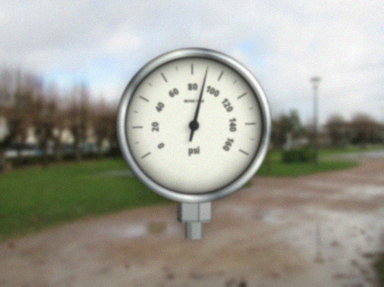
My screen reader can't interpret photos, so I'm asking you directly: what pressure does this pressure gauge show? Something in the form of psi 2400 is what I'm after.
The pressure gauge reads psi 90
